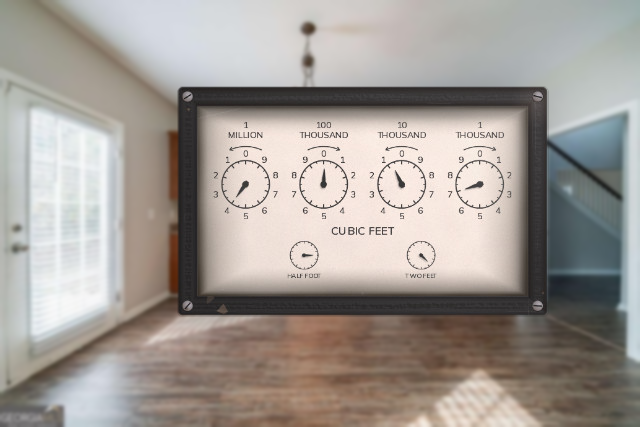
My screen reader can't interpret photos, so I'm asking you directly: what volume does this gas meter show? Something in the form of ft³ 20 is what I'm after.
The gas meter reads ft³ 400700
